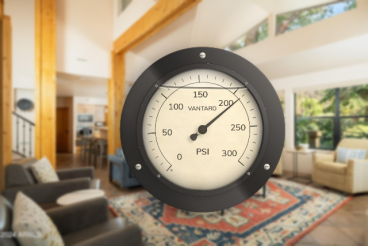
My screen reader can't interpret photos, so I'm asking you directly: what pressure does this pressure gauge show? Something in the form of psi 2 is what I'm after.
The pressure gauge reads psi 210
